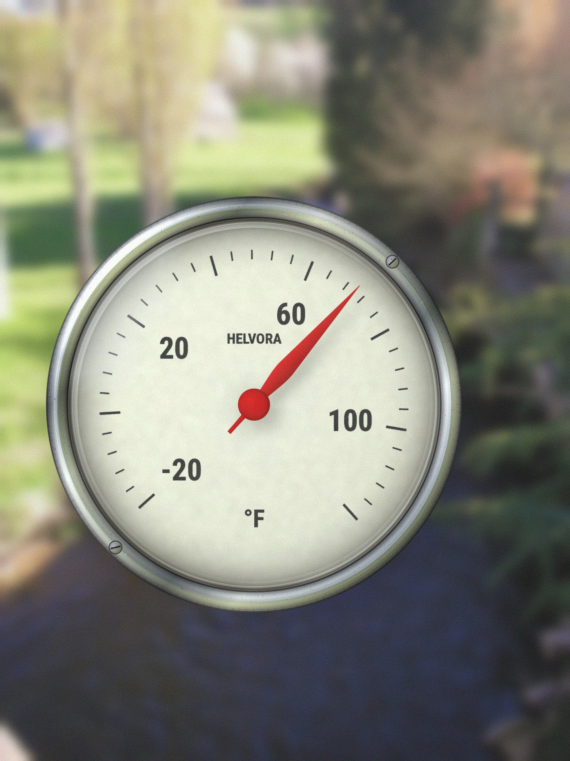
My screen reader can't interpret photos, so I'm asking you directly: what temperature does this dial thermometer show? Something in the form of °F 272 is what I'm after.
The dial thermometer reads °F 70
